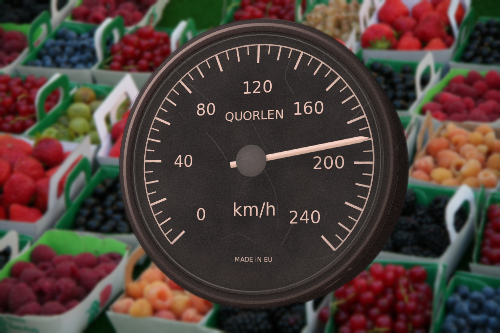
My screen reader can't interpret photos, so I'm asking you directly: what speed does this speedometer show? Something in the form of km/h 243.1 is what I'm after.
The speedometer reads km/h 190
